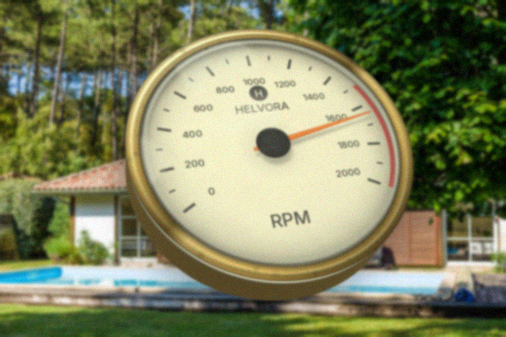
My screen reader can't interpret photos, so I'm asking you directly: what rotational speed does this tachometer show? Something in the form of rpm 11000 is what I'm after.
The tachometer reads rpm 1650
